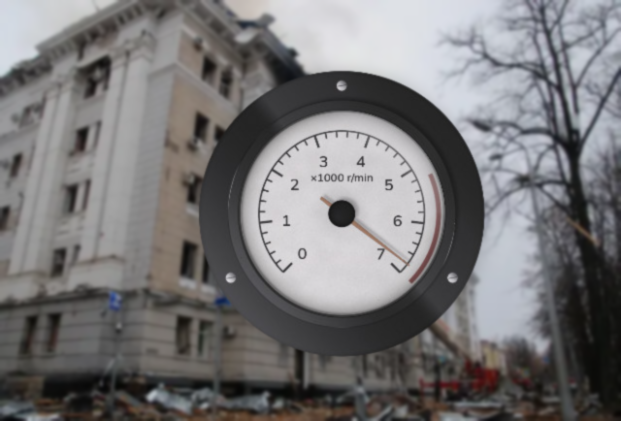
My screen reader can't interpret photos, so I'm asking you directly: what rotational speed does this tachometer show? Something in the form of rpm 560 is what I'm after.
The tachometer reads rpm 6800
